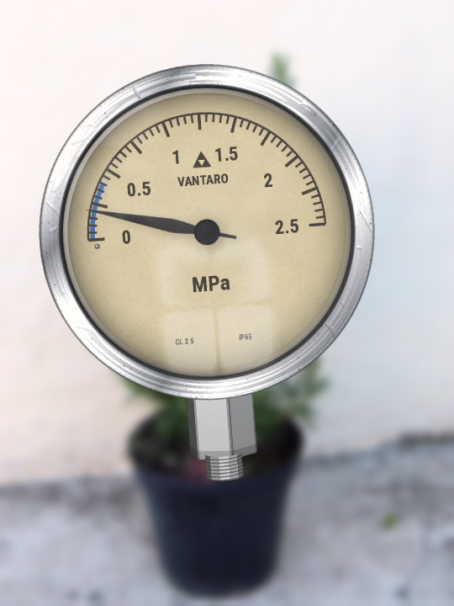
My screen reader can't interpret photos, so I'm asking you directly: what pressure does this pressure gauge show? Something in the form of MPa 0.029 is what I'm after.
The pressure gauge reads MPa 0.2
